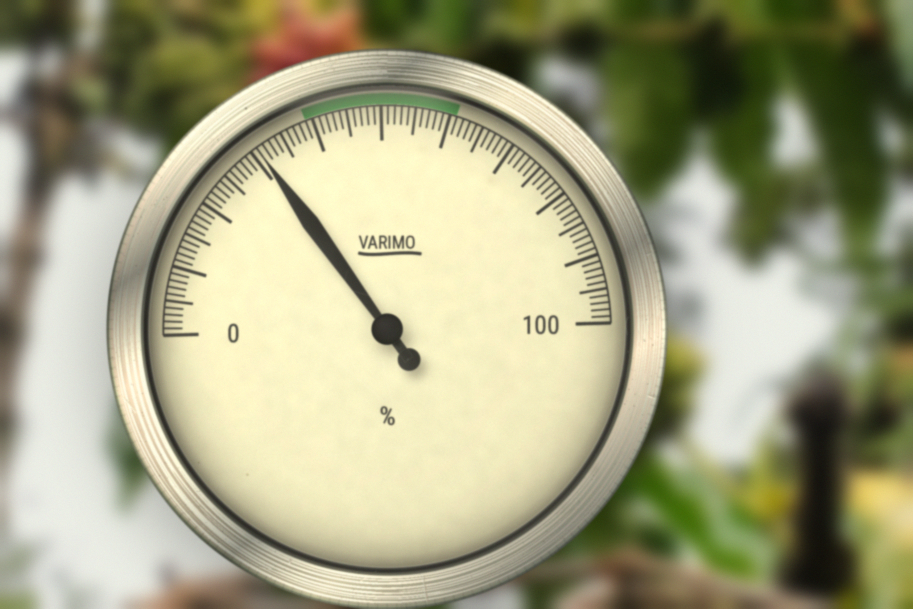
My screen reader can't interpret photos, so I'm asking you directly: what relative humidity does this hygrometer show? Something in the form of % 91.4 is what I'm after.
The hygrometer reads % 31
